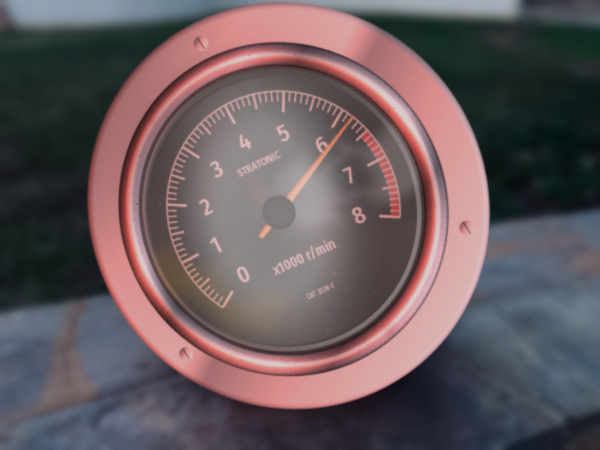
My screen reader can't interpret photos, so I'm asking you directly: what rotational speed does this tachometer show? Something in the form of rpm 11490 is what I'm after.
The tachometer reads rpm 6200
